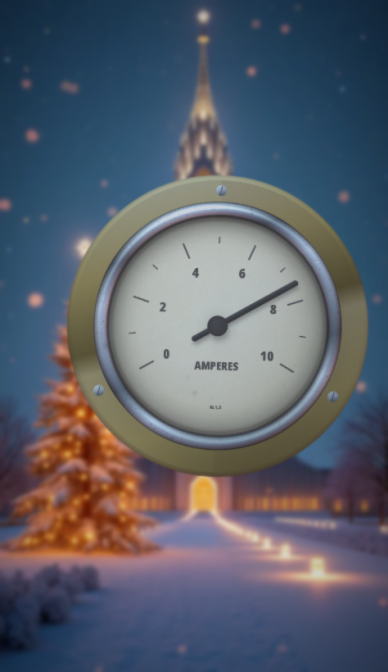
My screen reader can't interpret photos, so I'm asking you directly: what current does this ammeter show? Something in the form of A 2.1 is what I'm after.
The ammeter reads A 7.5
